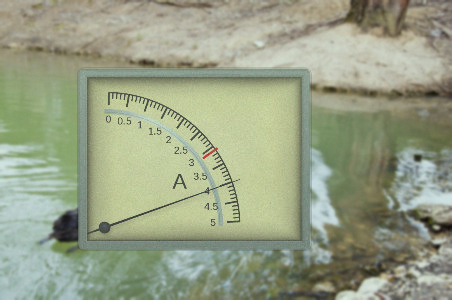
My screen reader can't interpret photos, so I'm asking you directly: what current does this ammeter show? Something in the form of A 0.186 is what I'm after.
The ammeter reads A 4
